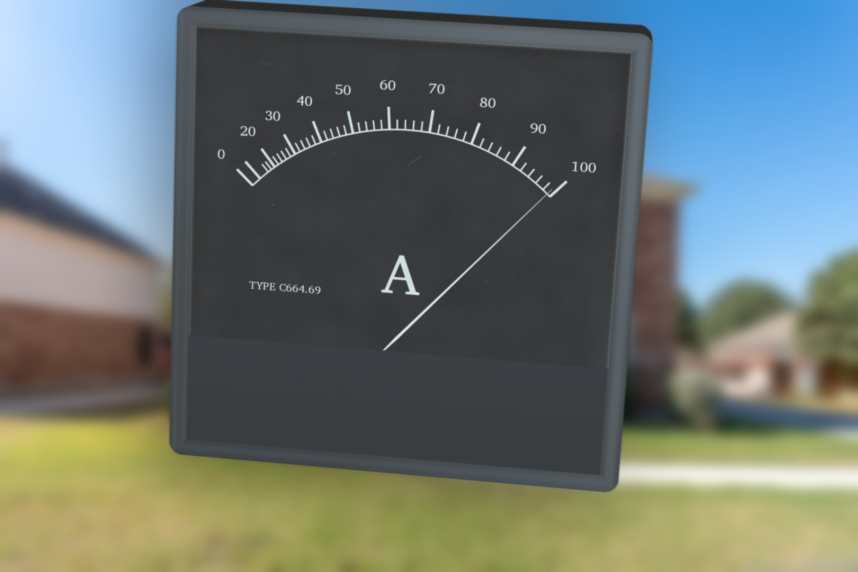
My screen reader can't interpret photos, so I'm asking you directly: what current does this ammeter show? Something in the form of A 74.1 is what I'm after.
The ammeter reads A 99
